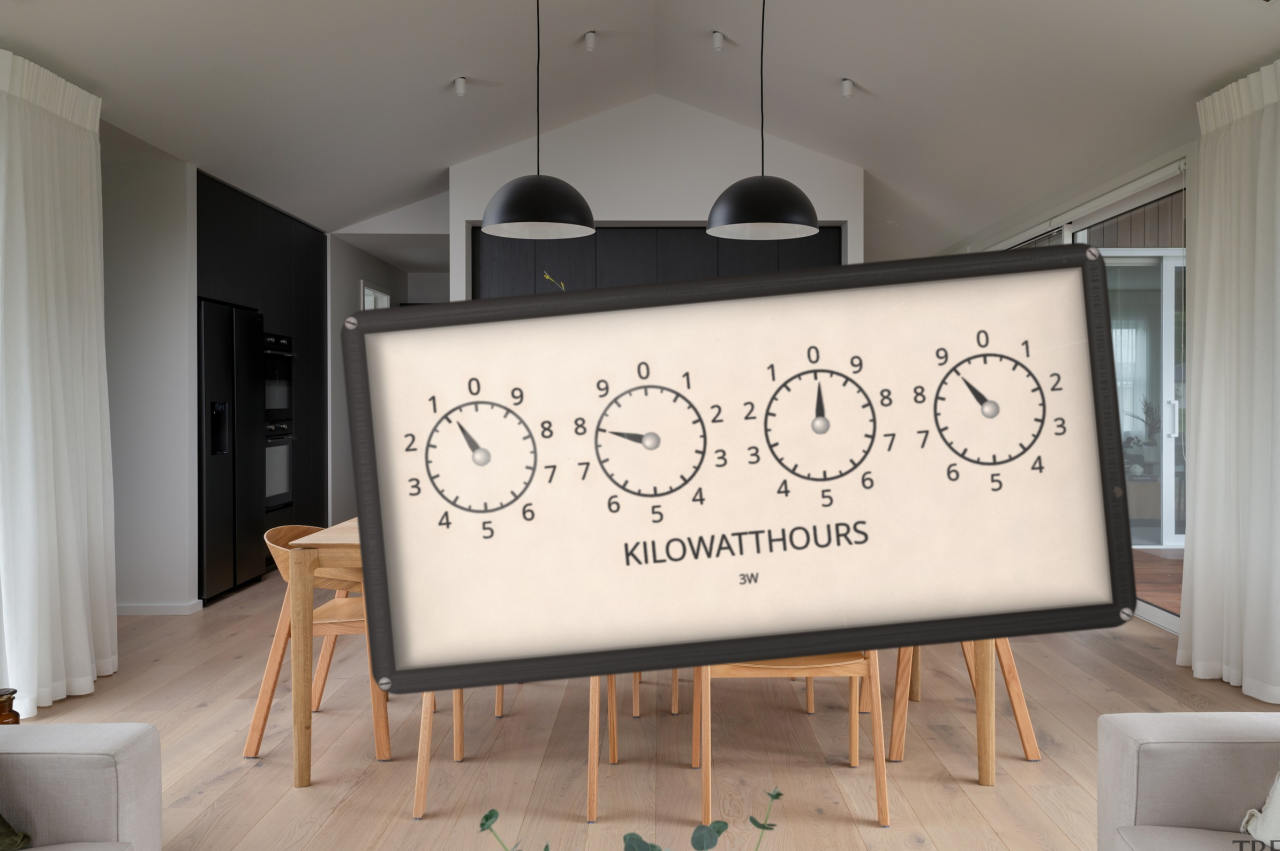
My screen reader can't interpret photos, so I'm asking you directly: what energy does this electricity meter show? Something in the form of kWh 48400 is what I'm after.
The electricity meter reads kWh 799
